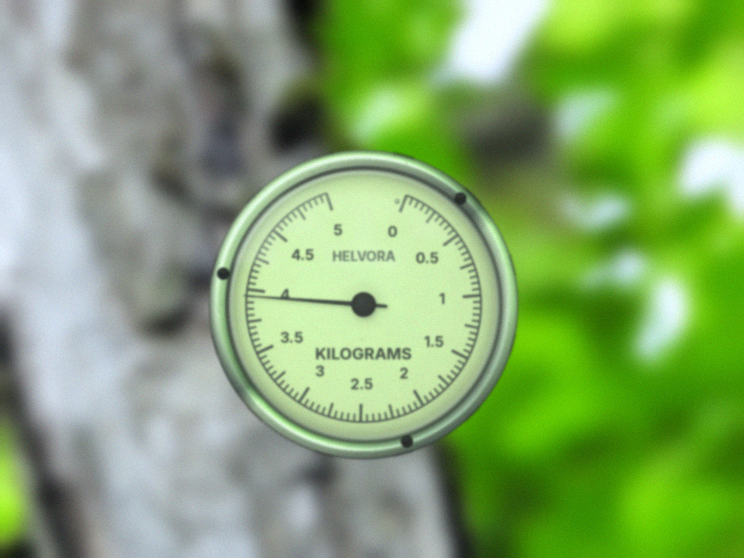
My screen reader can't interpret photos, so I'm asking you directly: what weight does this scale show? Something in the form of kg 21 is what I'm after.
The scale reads kg 3.95
